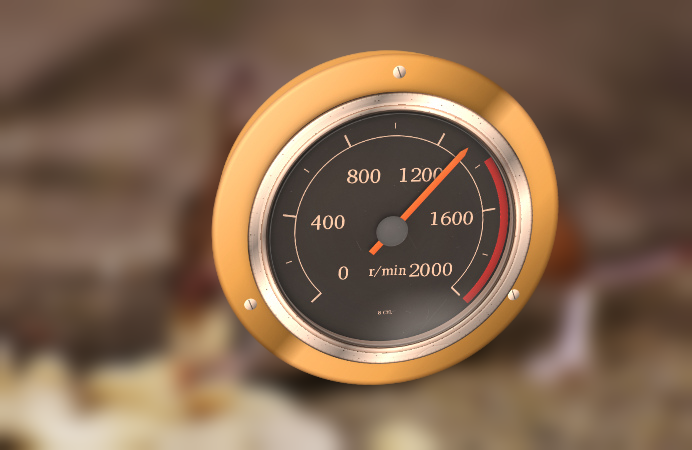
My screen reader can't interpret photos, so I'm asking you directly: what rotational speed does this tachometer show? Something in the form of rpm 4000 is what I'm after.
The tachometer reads rpm 1300
